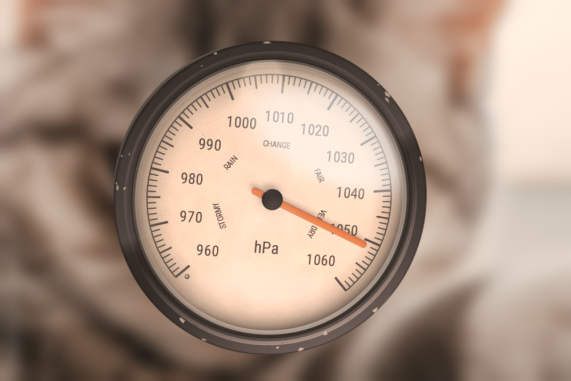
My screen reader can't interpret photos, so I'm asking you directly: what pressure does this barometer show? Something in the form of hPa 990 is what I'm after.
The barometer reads hPa 1051
